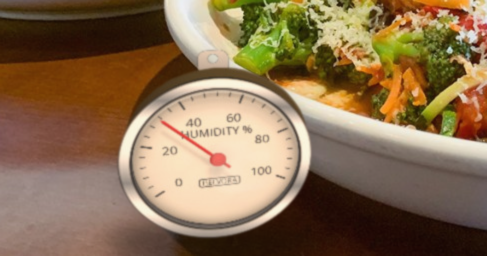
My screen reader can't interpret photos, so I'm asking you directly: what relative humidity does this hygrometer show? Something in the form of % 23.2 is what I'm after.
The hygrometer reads % 32
